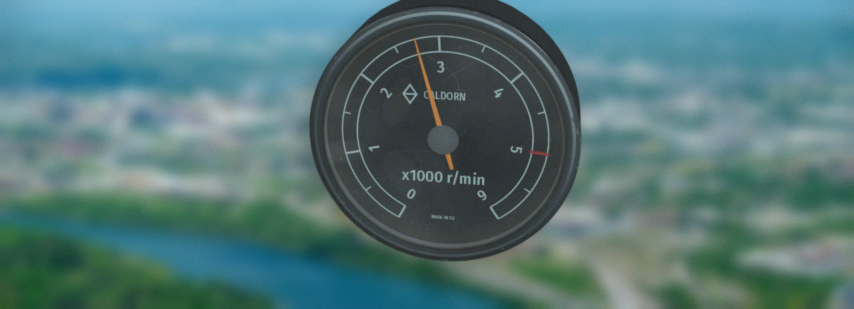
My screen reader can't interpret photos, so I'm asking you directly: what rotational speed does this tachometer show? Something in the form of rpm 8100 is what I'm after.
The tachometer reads rpm 2750
